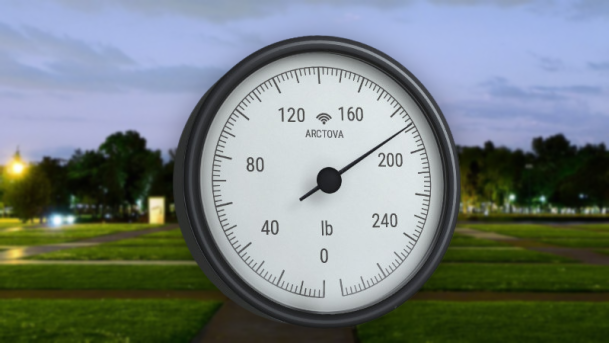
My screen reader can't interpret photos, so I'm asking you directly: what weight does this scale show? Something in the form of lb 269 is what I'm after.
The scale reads lb 188
